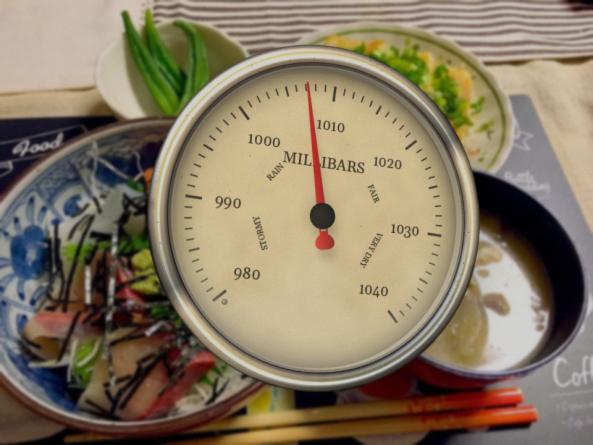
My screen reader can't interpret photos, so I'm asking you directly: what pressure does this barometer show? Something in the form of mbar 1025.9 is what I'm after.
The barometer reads mbar 1007
